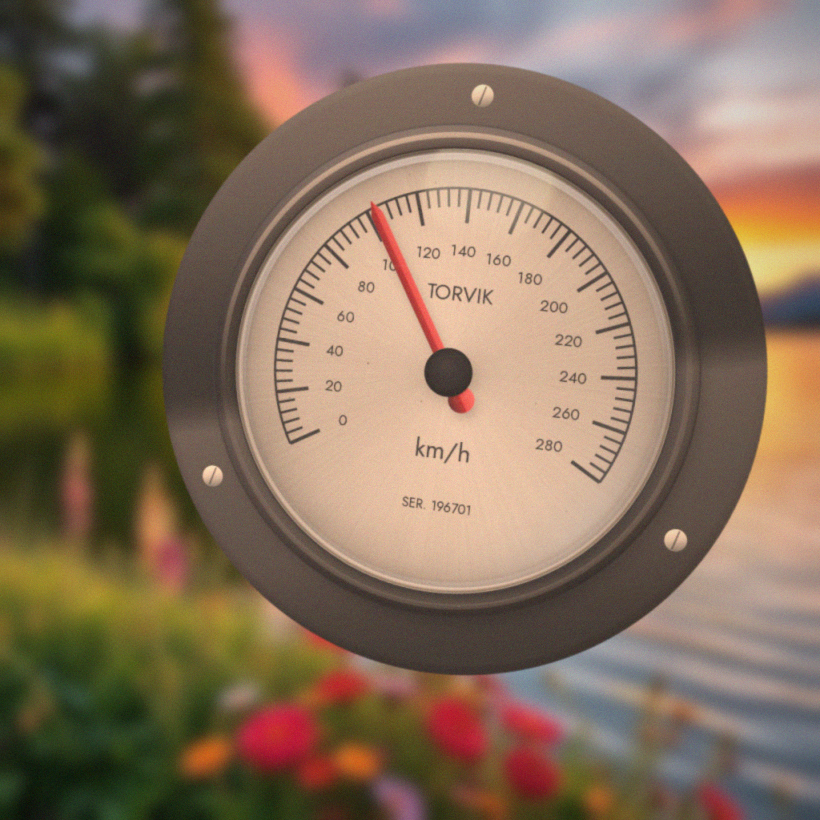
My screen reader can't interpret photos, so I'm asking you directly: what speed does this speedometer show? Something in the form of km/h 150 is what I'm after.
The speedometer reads km/h 104
